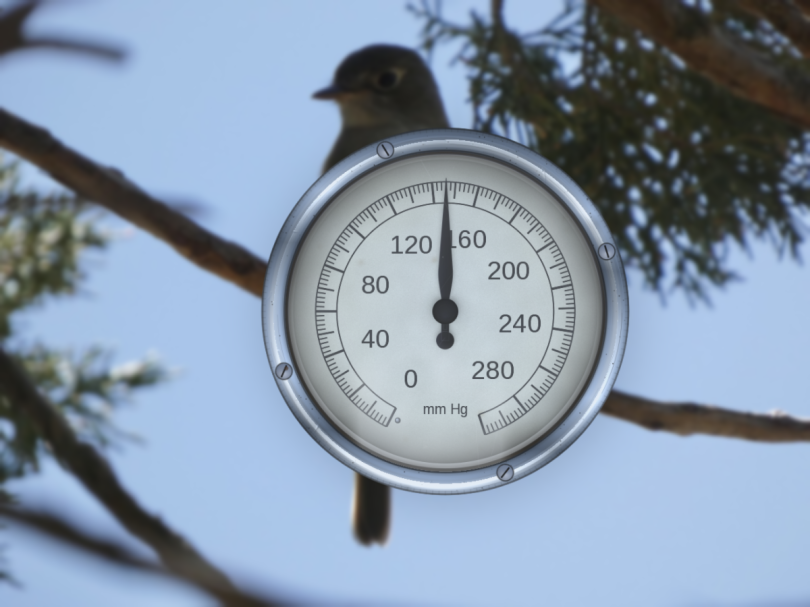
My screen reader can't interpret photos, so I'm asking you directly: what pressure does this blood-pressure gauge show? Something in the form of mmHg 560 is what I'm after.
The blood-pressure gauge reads mmHg 146
